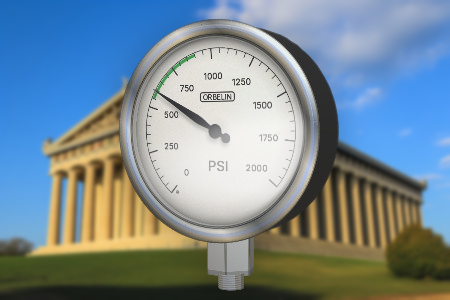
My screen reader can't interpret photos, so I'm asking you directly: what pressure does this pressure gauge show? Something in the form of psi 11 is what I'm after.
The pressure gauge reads psi 600
